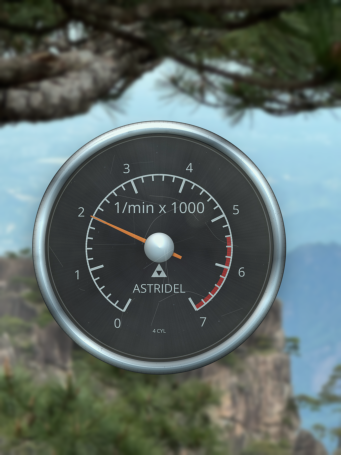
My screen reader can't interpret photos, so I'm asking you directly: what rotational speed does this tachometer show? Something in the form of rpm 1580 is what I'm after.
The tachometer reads rpm 2000
